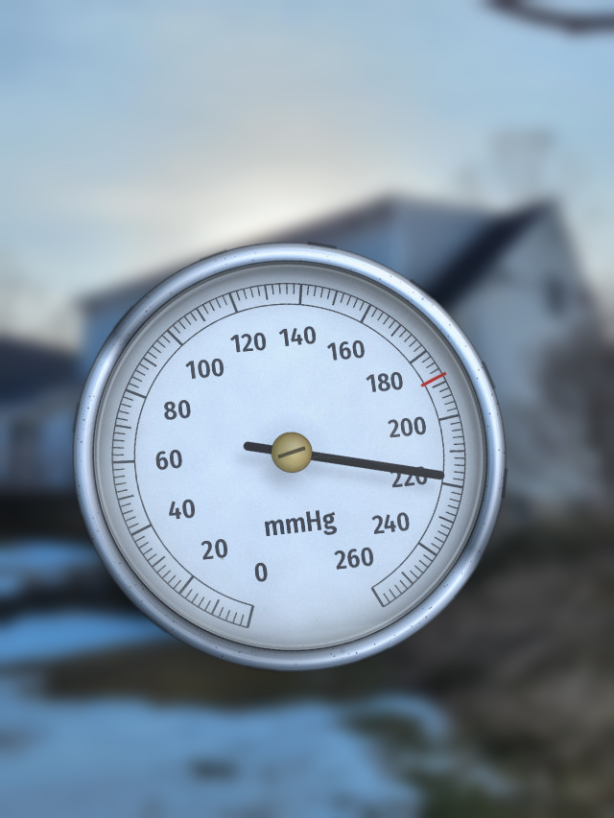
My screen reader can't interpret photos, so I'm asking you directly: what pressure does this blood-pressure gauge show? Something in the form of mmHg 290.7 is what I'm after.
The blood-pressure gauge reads mmHg 218
